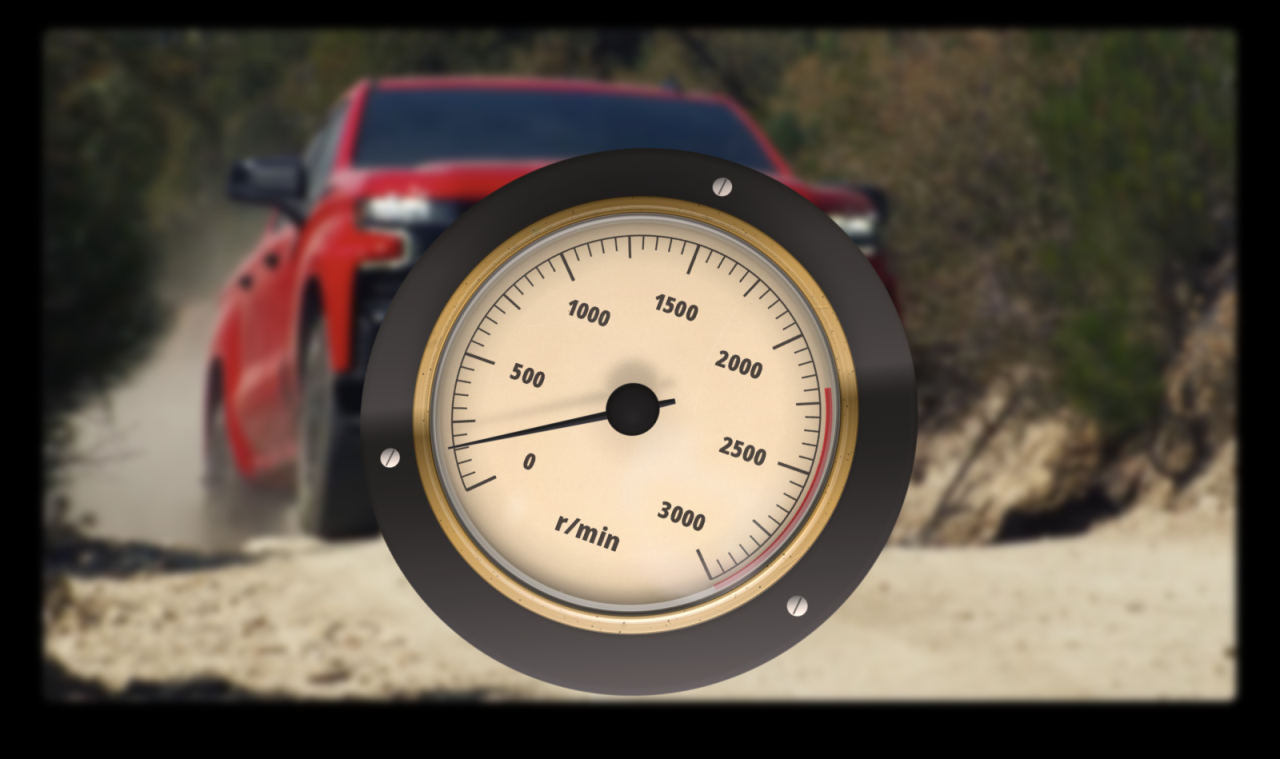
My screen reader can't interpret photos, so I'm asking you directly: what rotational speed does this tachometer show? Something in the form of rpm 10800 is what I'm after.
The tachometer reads rpm 150
